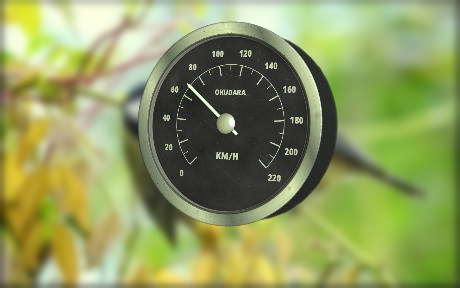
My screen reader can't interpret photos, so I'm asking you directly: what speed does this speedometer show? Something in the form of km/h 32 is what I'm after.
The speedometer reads km/h 70
